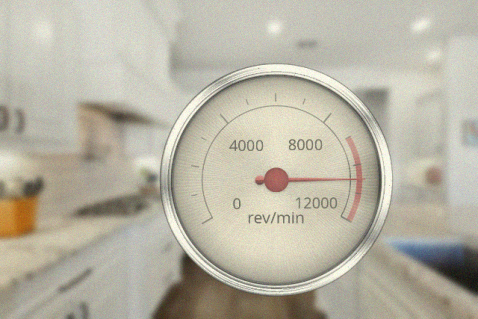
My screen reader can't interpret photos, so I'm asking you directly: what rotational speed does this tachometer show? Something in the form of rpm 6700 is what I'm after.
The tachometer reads rpm 10500
